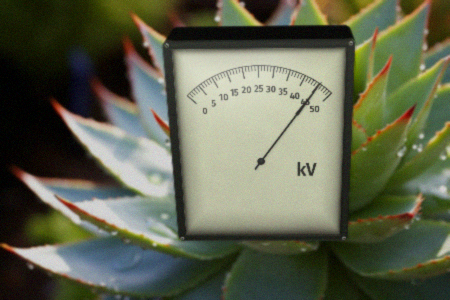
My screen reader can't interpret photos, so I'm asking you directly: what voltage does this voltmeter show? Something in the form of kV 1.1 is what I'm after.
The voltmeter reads kV 45
